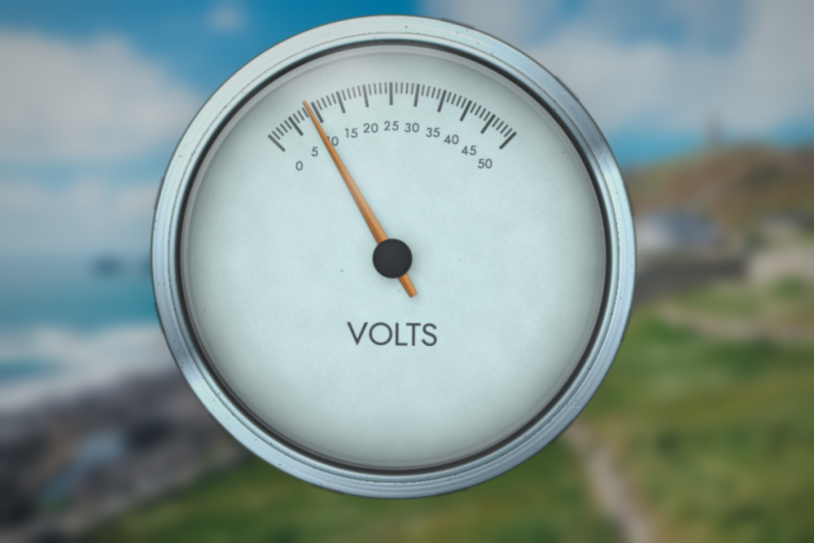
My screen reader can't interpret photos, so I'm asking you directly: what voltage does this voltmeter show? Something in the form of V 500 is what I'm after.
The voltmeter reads V 9
